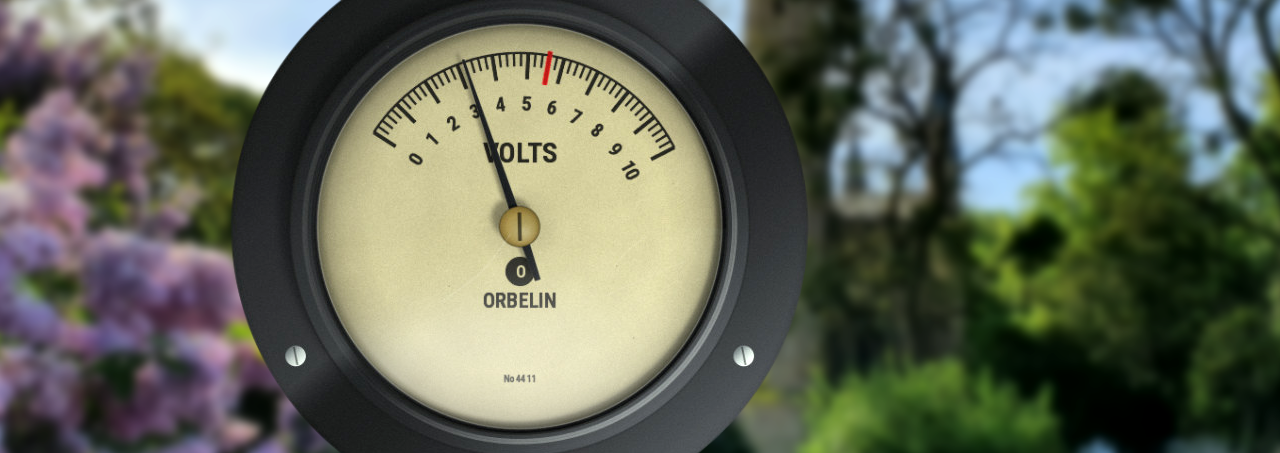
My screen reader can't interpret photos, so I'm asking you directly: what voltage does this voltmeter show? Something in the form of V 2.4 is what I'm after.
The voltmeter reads V 3.2
